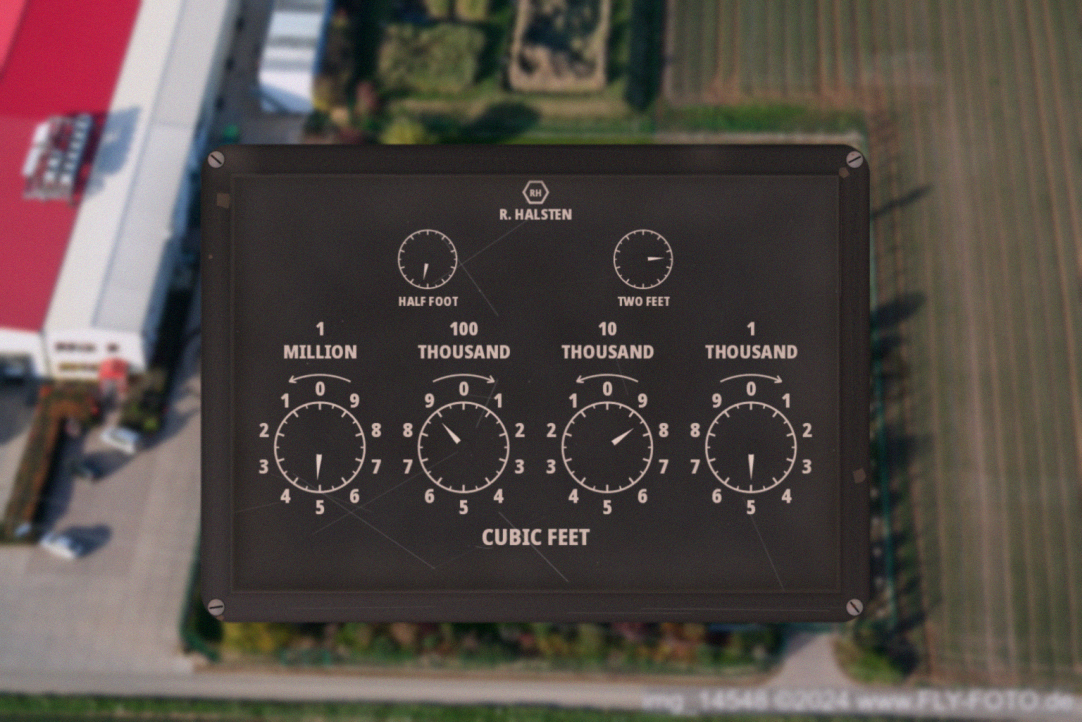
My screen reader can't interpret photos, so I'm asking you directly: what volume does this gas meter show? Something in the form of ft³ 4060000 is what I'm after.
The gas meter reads ft³ 488500
